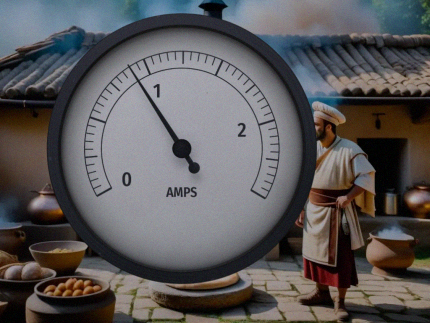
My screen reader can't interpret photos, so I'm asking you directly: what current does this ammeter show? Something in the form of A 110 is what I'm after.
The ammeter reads A 0.9
